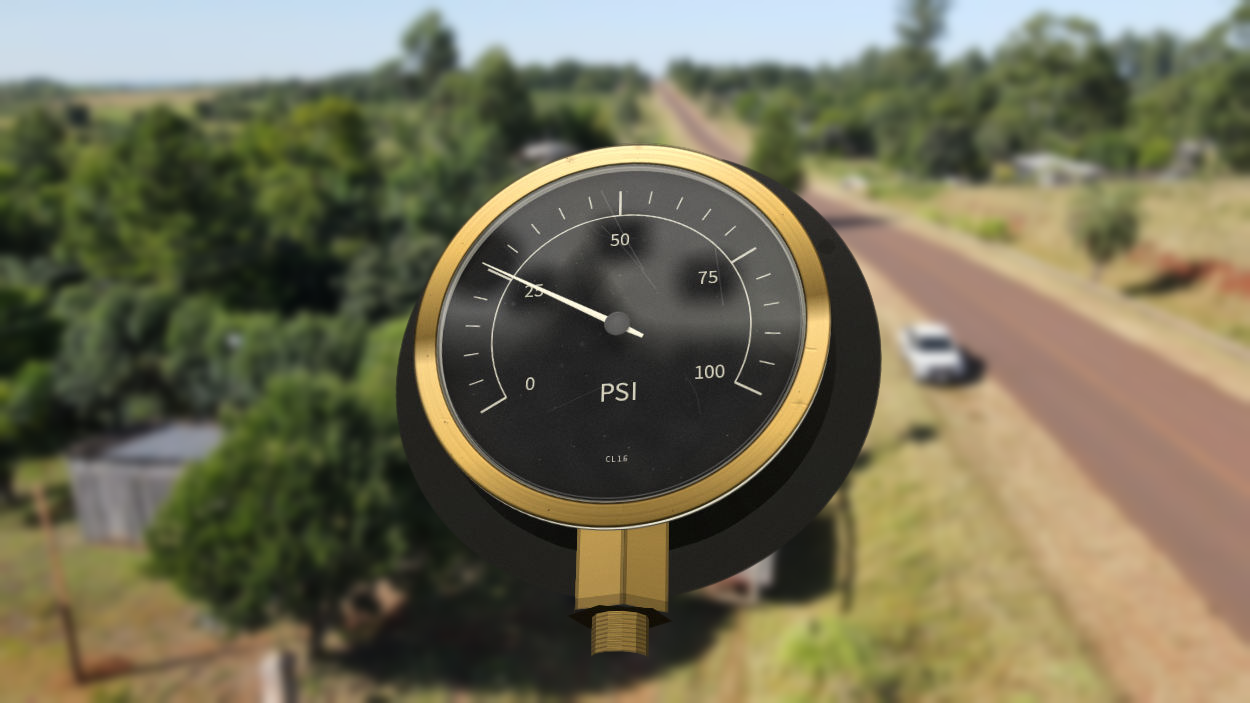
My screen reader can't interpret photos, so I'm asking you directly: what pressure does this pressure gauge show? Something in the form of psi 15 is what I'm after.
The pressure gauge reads psi 25
